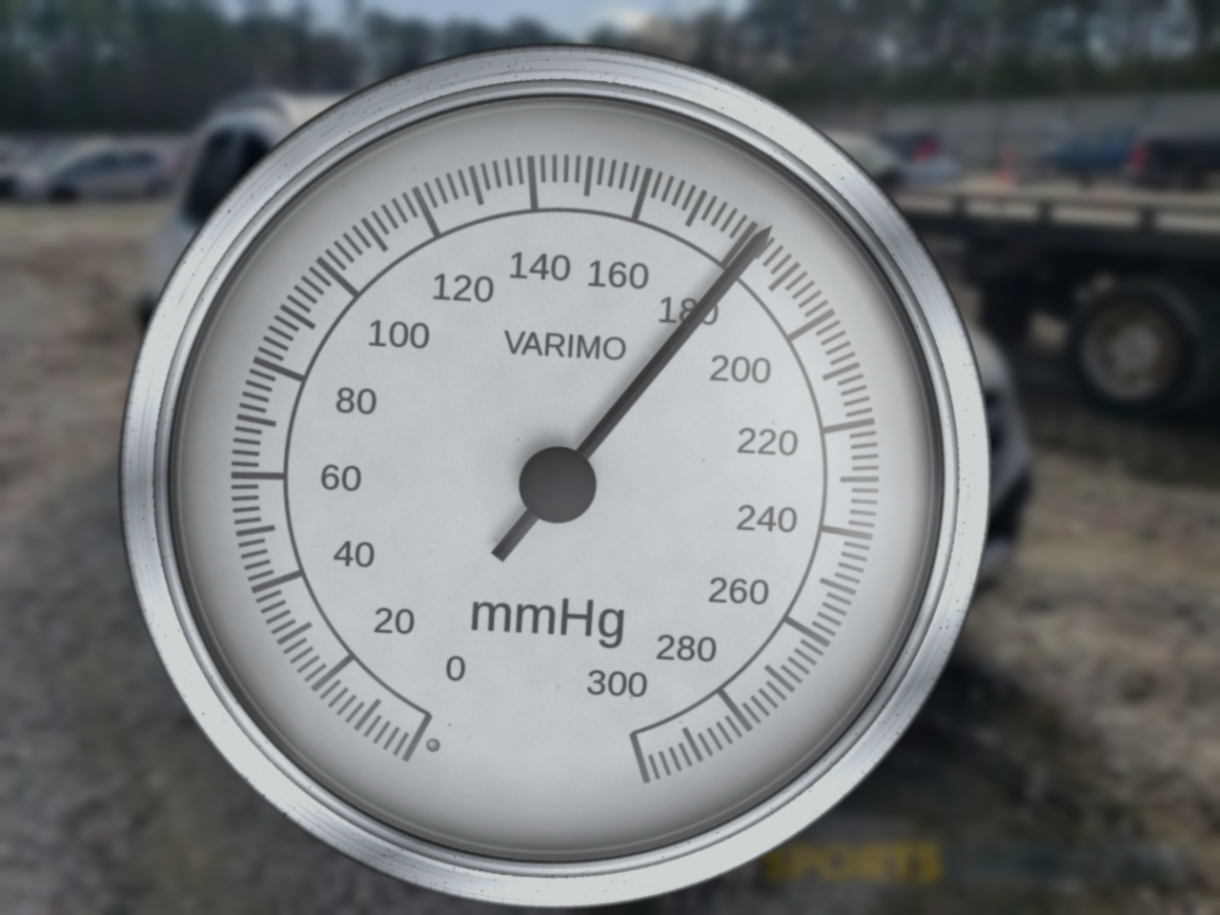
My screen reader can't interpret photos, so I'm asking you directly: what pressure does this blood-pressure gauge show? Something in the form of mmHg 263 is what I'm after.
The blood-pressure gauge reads mmHg 182
